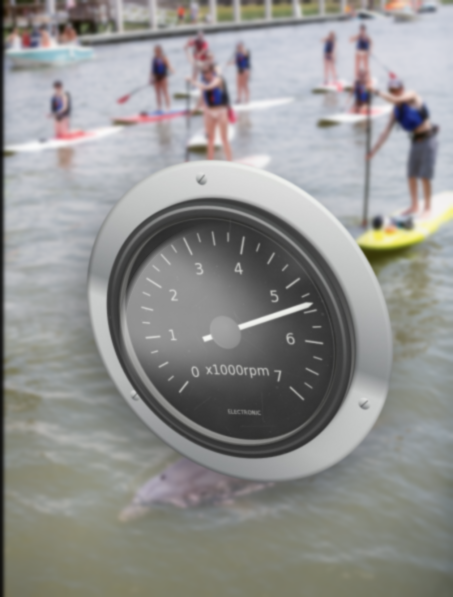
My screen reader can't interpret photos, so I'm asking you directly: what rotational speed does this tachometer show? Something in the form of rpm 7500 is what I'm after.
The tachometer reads rpm 5375
